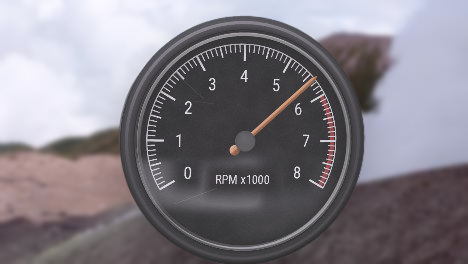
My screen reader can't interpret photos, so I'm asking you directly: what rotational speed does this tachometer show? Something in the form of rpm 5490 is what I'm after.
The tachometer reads rpm 5600
